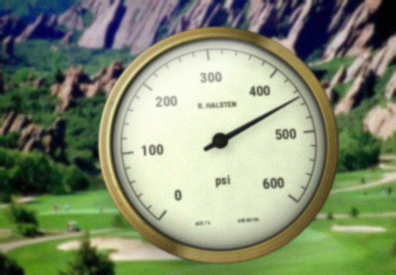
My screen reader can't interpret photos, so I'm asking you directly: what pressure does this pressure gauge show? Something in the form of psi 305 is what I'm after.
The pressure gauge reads psi 450
